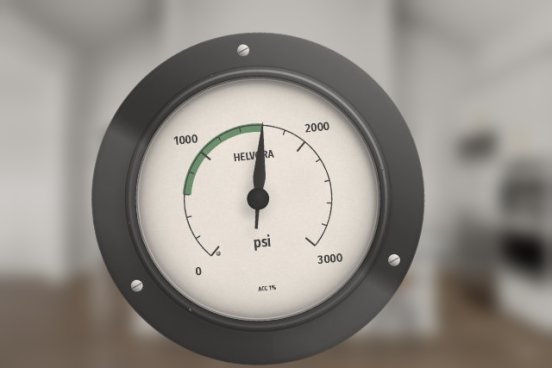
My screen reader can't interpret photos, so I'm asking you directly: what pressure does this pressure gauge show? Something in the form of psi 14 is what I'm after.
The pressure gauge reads psi 1600
